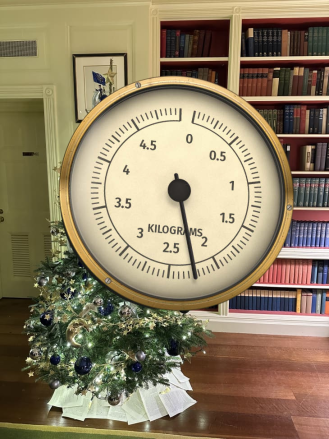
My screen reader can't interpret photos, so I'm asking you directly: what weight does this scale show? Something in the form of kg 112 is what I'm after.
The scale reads kg 2.25
